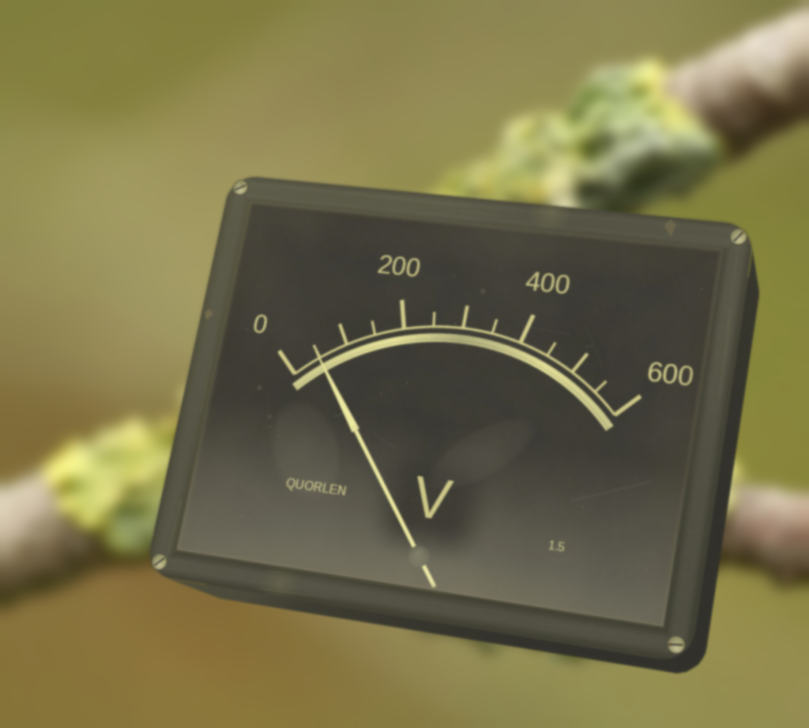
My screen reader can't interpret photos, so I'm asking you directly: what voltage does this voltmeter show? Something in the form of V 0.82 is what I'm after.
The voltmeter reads V 50
